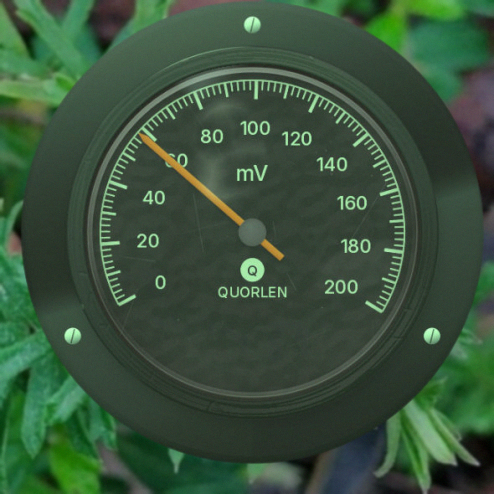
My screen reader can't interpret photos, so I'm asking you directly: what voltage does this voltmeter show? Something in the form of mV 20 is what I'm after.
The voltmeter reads mV 58
